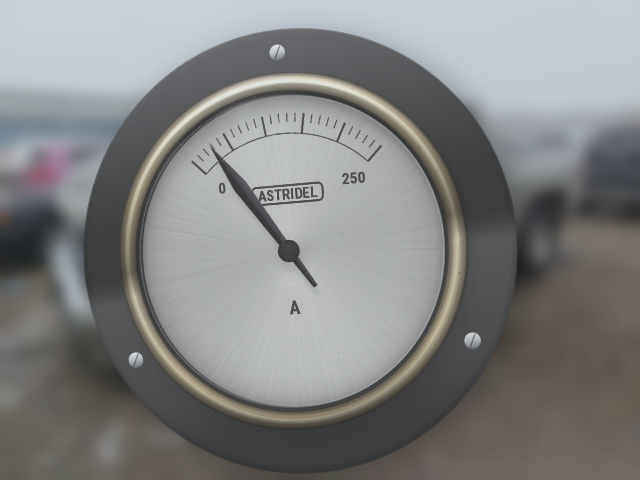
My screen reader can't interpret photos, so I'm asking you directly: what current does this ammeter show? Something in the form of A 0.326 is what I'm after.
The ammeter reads A 30
